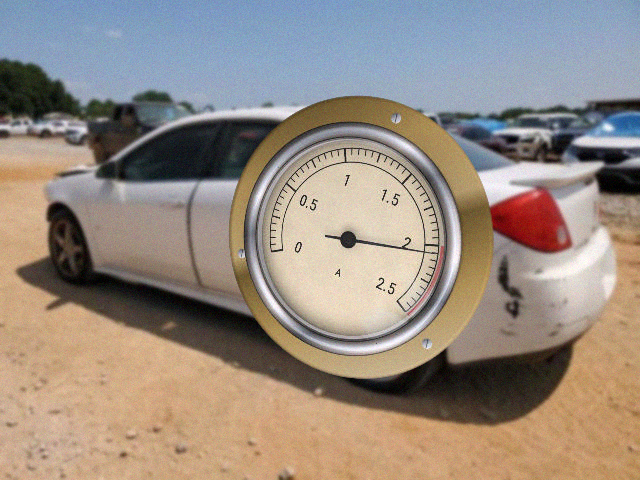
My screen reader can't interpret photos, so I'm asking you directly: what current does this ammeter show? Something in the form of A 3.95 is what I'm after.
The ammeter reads A 2.05
